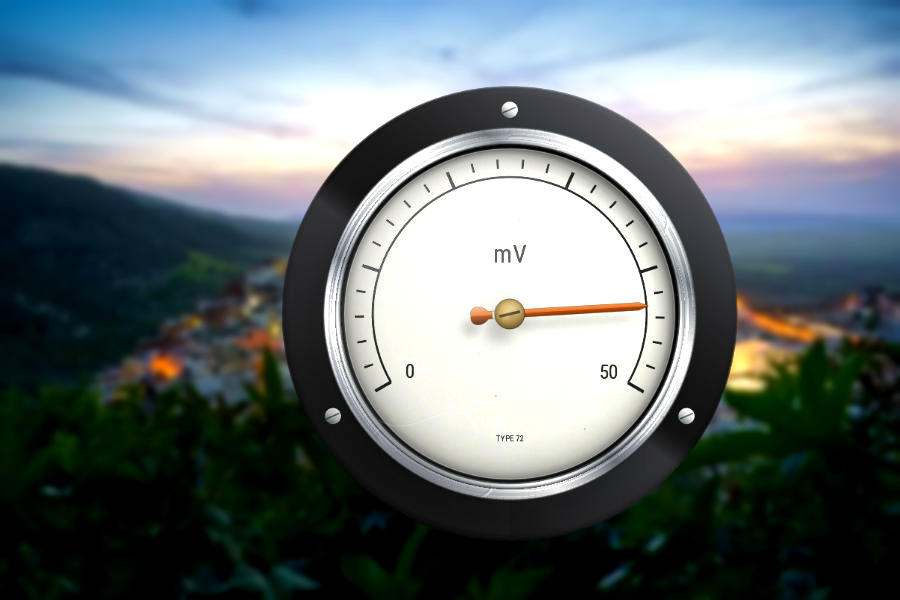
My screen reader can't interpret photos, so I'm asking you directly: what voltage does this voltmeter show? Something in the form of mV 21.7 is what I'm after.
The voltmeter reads mV 43
